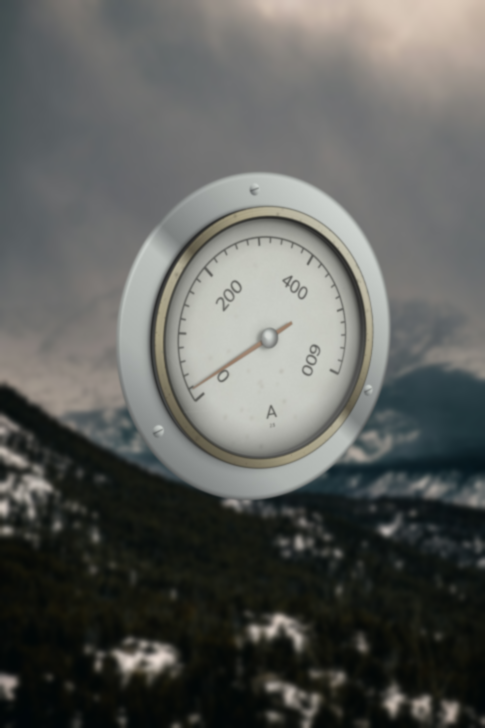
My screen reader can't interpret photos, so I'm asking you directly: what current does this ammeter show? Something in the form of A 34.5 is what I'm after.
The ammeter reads A 20
